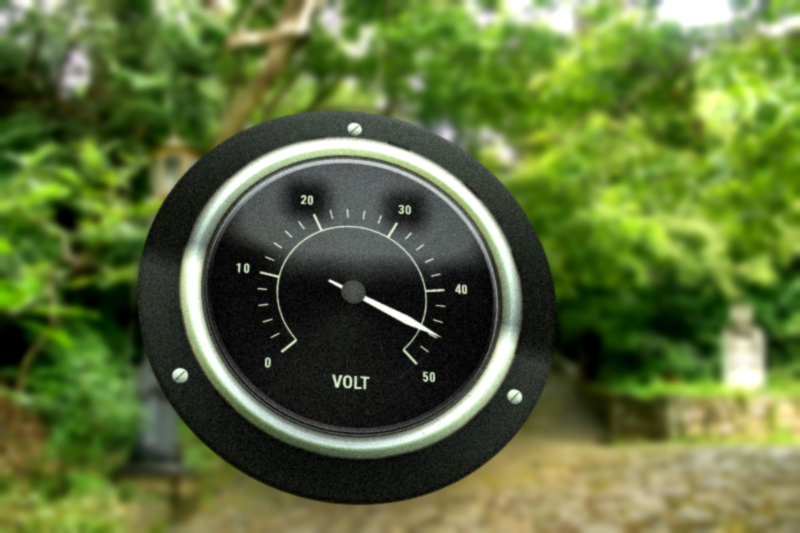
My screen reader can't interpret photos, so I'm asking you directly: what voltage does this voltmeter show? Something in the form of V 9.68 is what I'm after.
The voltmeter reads V 46
